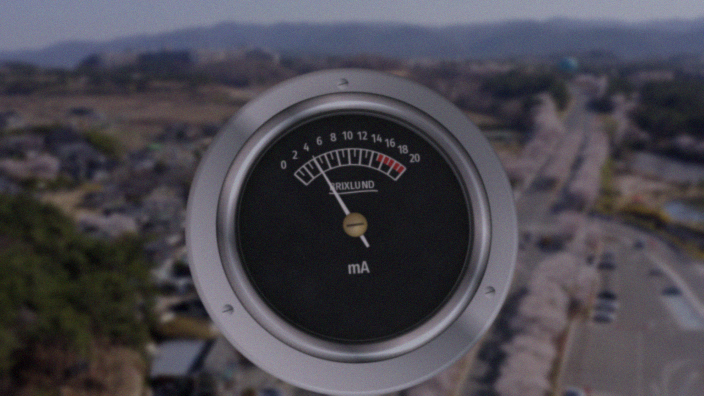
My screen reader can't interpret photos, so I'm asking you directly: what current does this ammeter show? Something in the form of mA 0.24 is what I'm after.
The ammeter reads mA 4
